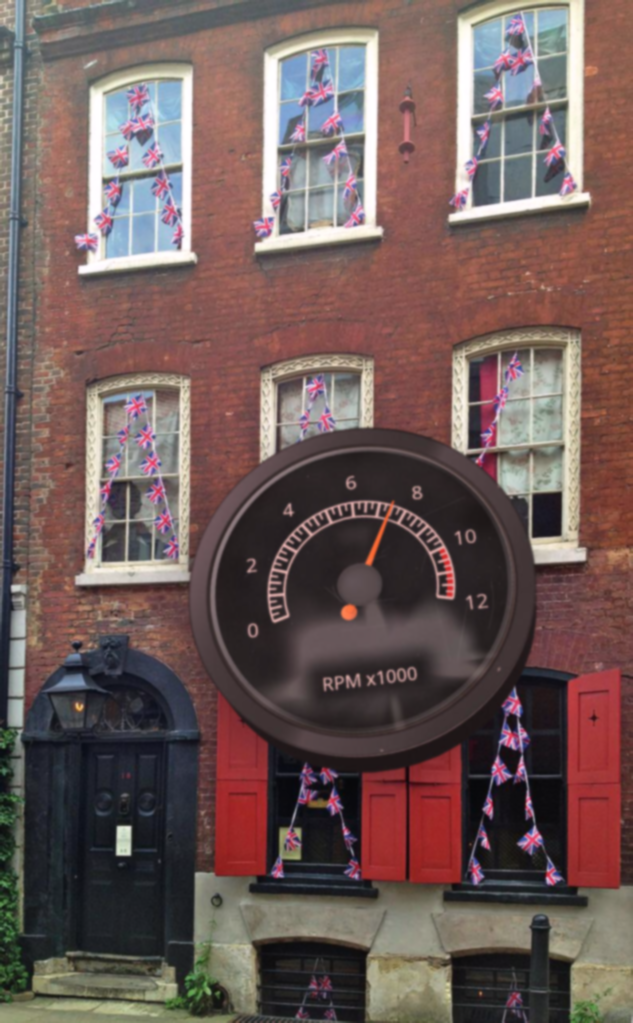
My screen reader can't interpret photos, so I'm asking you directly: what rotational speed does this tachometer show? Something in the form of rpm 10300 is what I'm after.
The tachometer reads rpm 7500
